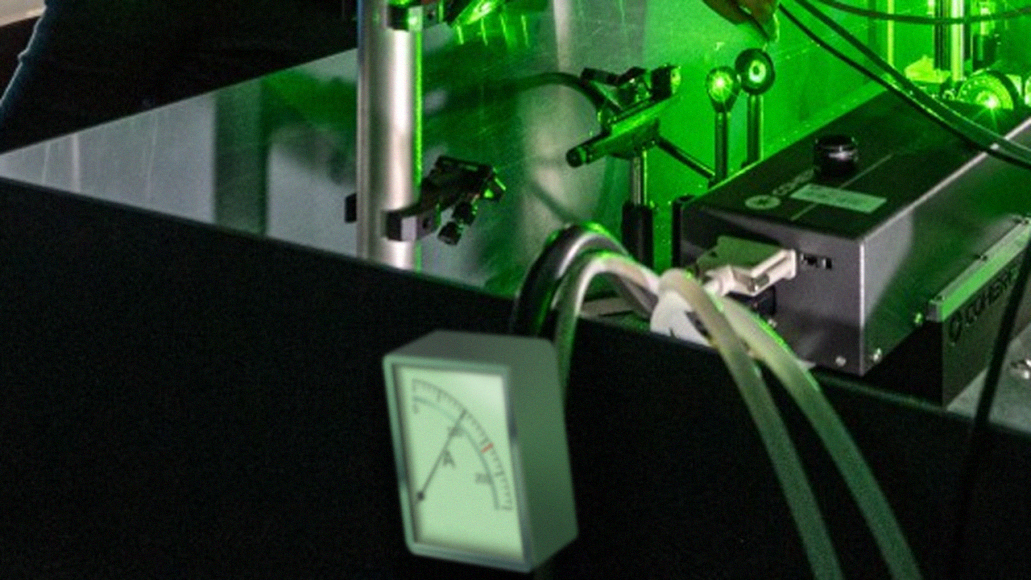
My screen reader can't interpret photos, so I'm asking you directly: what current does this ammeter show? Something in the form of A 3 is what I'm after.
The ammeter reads A 100
